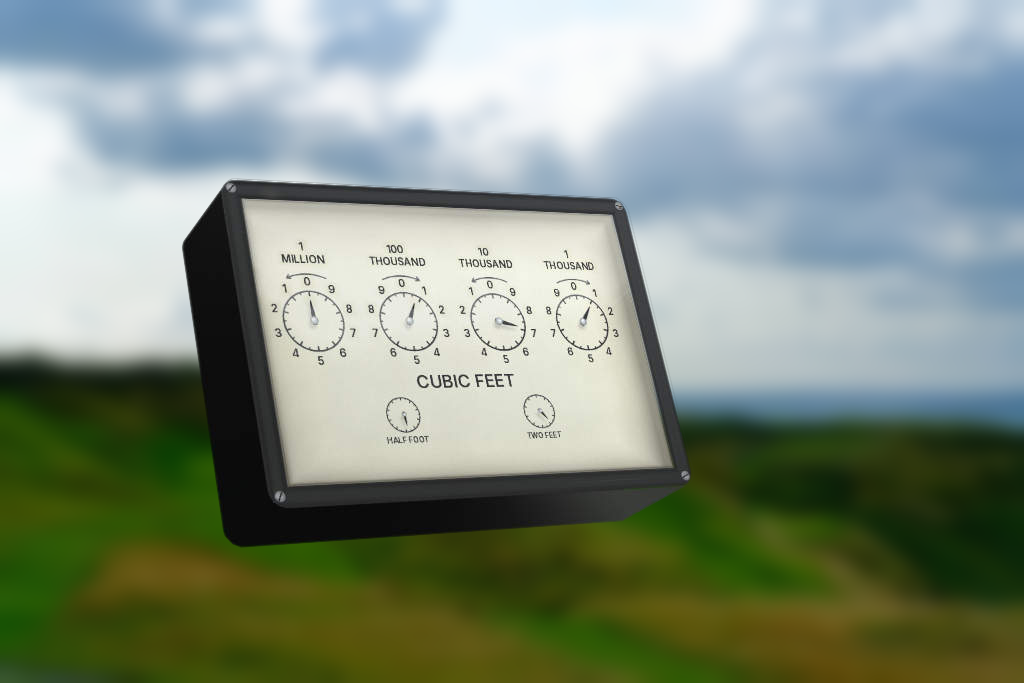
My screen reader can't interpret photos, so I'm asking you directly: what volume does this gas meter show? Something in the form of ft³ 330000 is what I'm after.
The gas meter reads ft³ 7100
